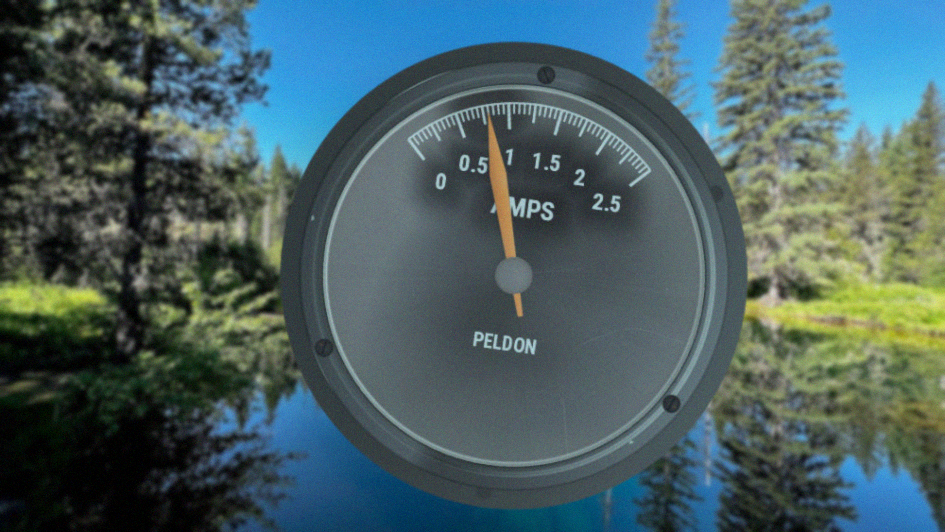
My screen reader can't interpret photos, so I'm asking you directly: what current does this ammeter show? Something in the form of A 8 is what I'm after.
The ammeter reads A 0.8
